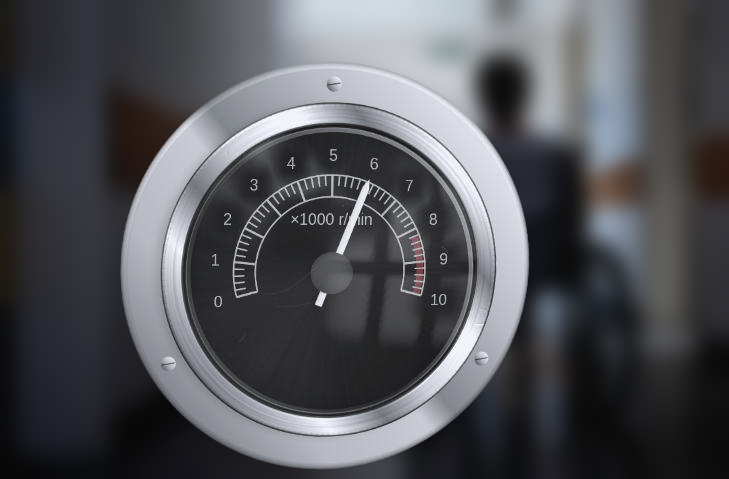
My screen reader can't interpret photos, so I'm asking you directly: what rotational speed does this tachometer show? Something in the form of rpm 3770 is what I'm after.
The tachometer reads rpm 6000
